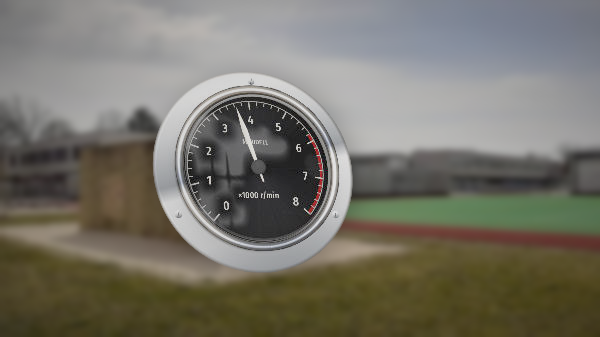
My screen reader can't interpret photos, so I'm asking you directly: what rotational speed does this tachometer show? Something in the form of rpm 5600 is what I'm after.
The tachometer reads rpm 3600
